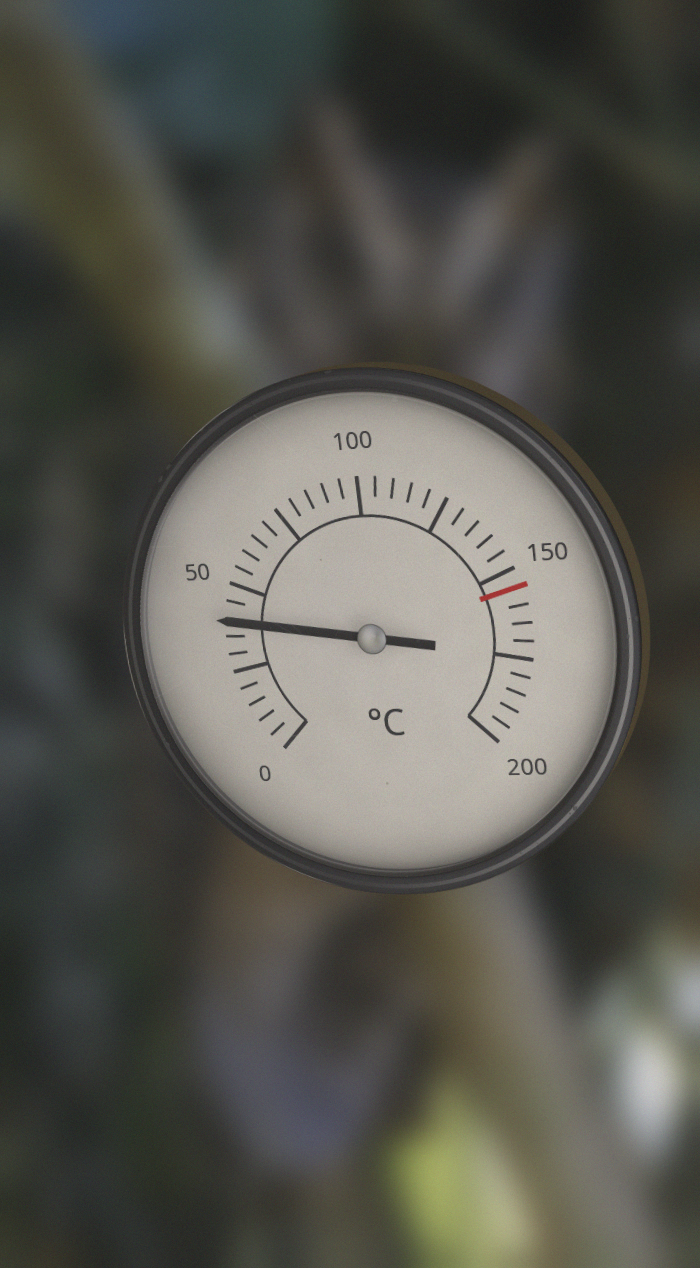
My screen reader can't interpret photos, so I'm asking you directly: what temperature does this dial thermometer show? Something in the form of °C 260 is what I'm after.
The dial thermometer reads °C 40
